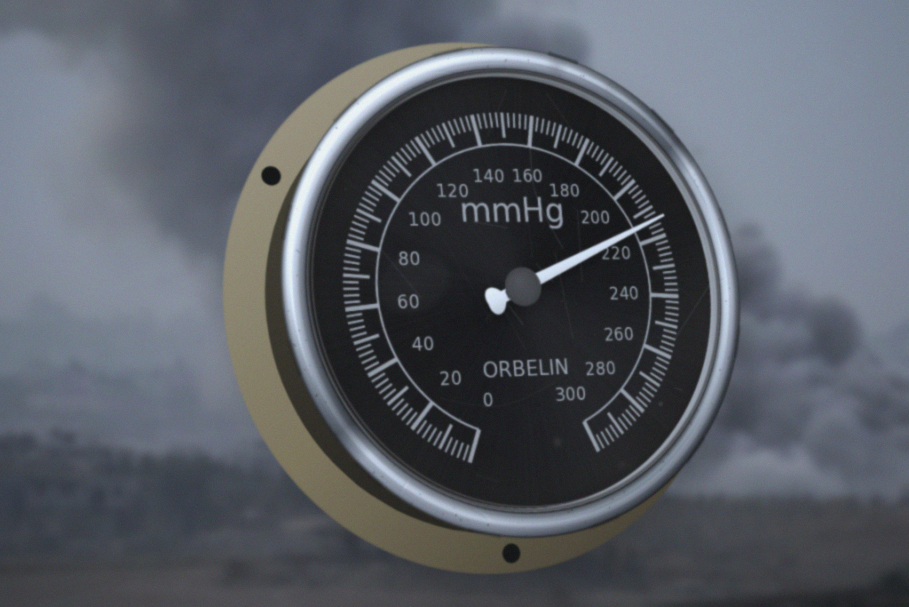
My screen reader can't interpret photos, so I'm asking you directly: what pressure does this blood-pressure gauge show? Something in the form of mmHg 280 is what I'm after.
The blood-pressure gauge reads mmHg 214
